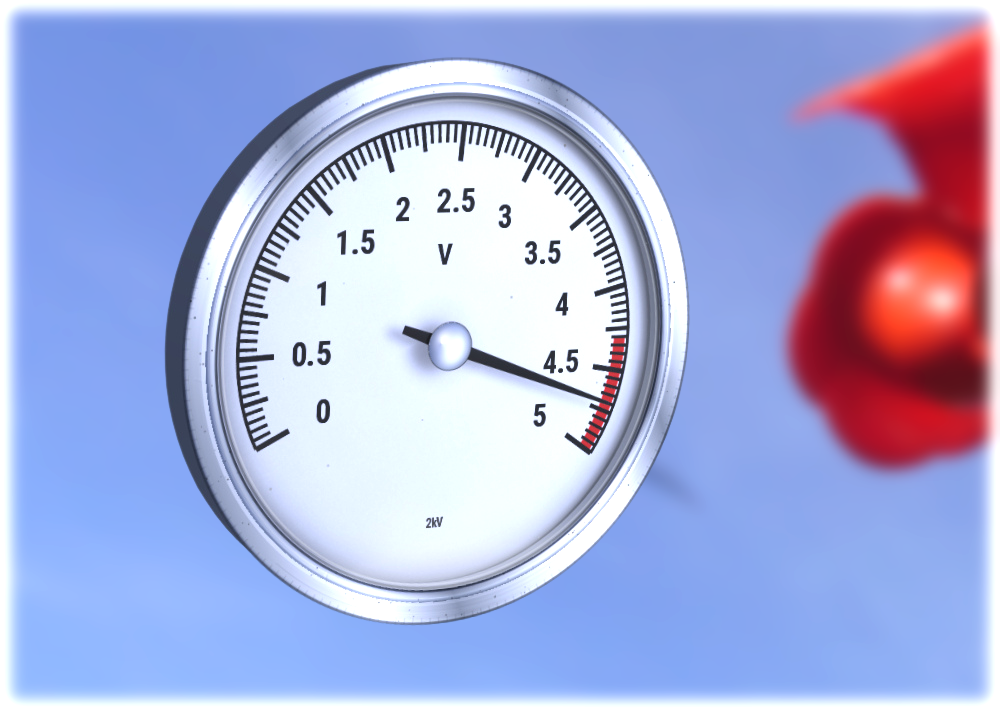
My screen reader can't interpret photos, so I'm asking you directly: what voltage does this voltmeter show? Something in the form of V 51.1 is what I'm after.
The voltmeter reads V 4.7
